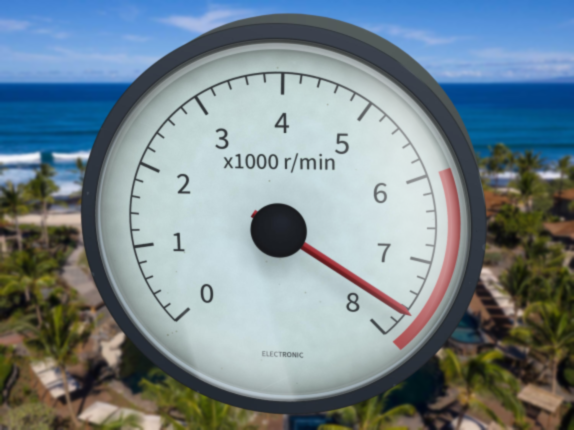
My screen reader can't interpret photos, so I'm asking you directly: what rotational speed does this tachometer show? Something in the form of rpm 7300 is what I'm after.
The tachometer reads rpm 7600
